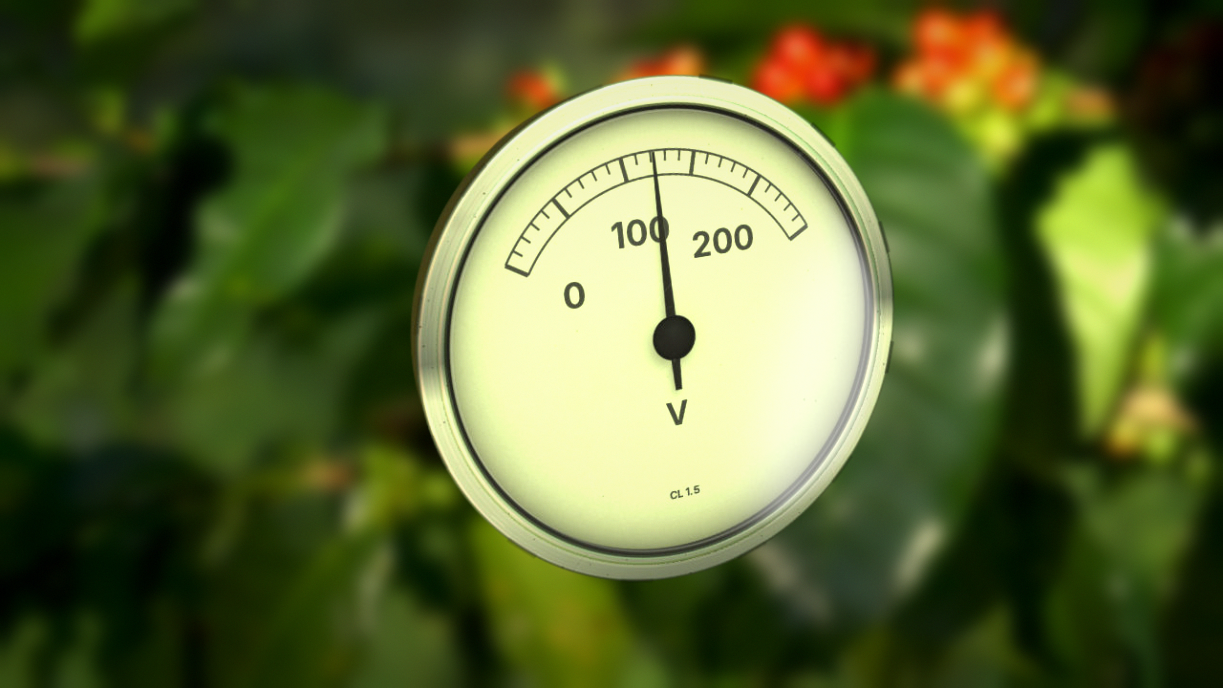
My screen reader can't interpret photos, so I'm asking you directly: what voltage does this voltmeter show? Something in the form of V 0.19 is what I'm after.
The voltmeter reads V 120
